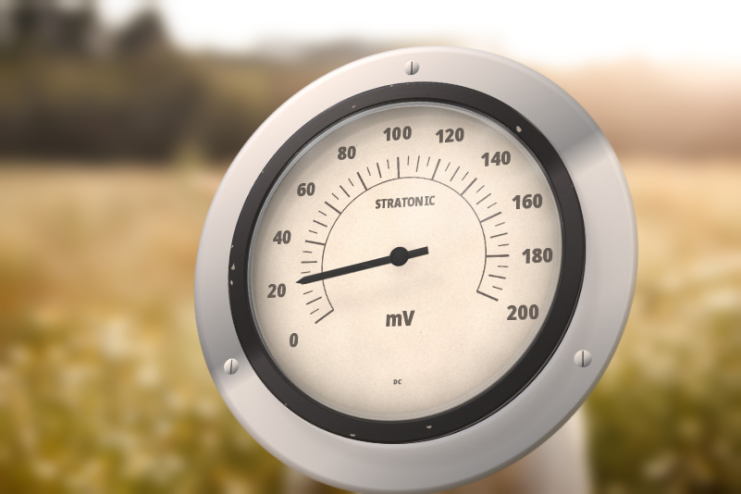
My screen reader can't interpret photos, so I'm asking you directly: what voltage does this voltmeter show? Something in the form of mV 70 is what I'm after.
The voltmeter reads mV 20
